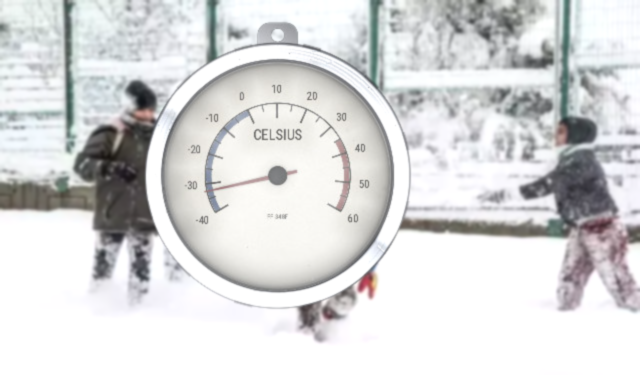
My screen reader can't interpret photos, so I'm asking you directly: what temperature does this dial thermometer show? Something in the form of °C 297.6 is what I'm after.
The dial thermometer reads °C -32.5
